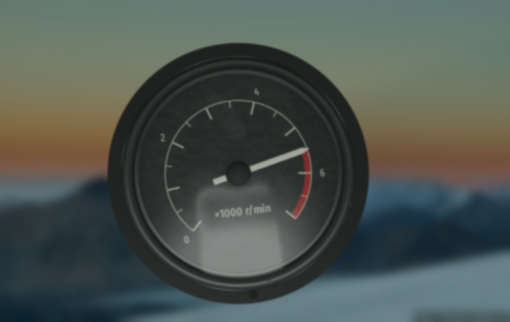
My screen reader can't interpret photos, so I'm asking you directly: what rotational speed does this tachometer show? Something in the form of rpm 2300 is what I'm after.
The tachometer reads rpm 5500
